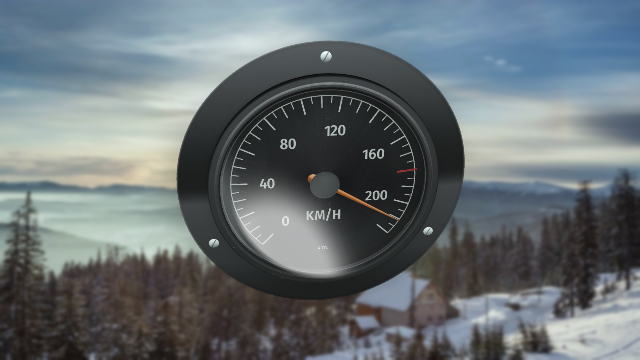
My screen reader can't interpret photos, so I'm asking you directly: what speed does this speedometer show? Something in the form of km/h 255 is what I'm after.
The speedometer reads km/h 210
